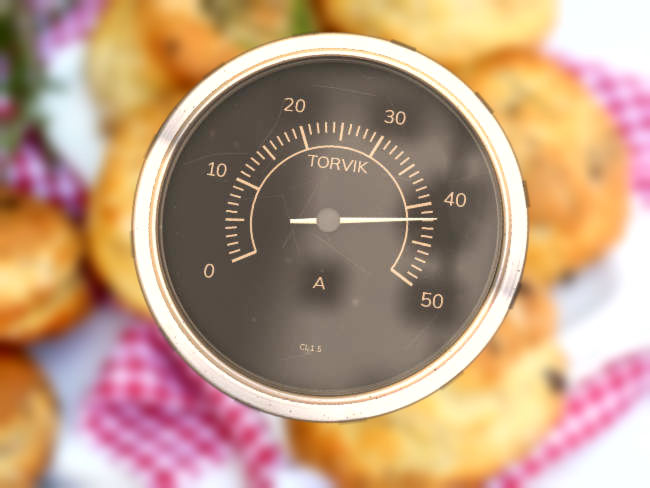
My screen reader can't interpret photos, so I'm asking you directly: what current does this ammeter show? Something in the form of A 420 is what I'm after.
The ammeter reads A 42
